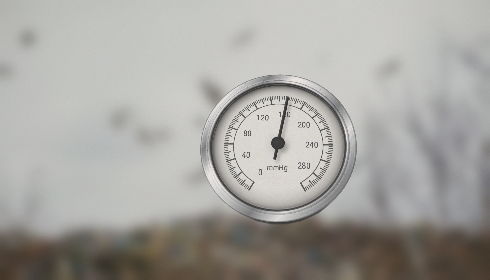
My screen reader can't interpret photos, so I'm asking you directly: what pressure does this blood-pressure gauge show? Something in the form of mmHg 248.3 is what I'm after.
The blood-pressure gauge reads mmHg 160
